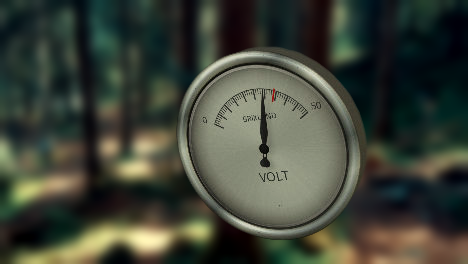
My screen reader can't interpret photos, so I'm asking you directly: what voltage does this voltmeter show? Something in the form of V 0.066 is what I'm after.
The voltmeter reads V 30
